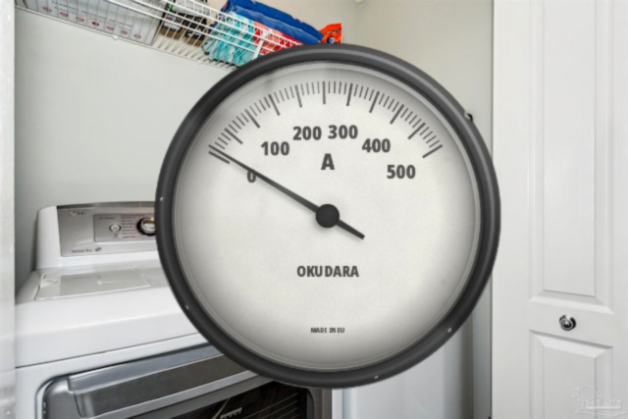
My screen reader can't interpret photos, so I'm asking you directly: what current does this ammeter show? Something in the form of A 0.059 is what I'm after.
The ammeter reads A 10
